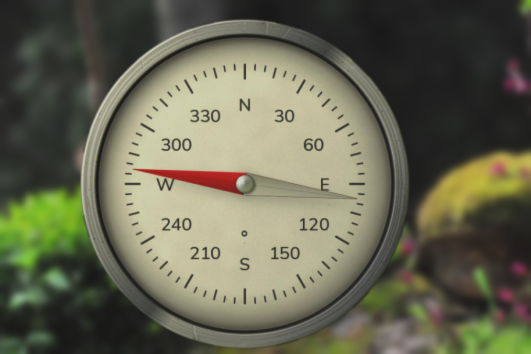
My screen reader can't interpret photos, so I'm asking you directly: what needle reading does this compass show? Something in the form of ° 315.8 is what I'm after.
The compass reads ° 277.5
